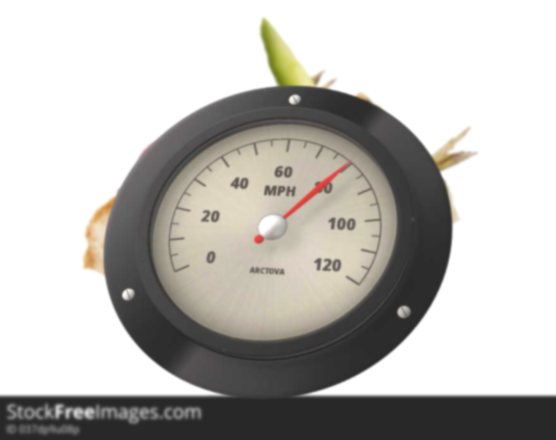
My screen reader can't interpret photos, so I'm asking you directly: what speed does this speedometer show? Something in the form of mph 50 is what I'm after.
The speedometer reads mph 80
